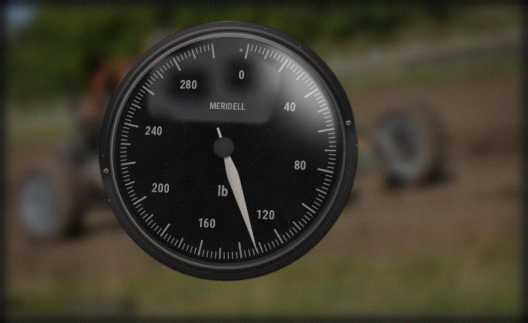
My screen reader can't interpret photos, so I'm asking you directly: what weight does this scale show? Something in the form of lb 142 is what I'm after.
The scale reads lb 132
